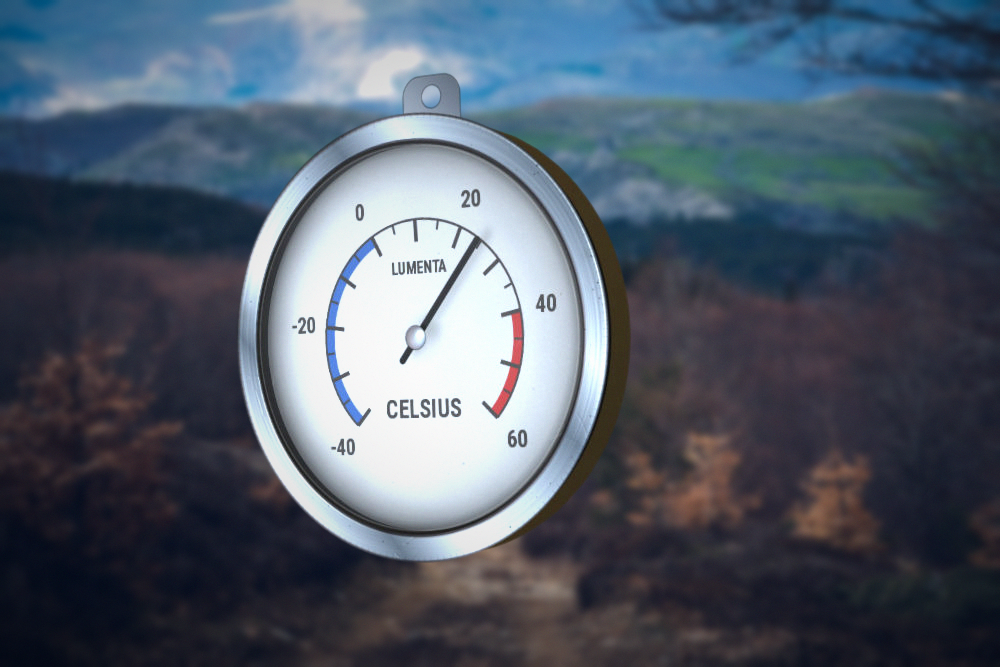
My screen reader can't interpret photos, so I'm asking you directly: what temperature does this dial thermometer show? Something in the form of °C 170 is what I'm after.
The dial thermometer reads °C 25
